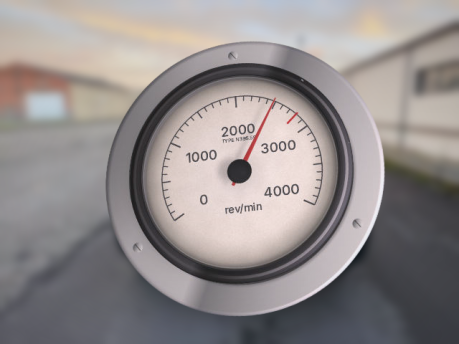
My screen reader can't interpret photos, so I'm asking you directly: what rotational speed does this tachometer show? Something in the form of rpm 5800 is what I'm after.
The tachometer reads rpm 2500
